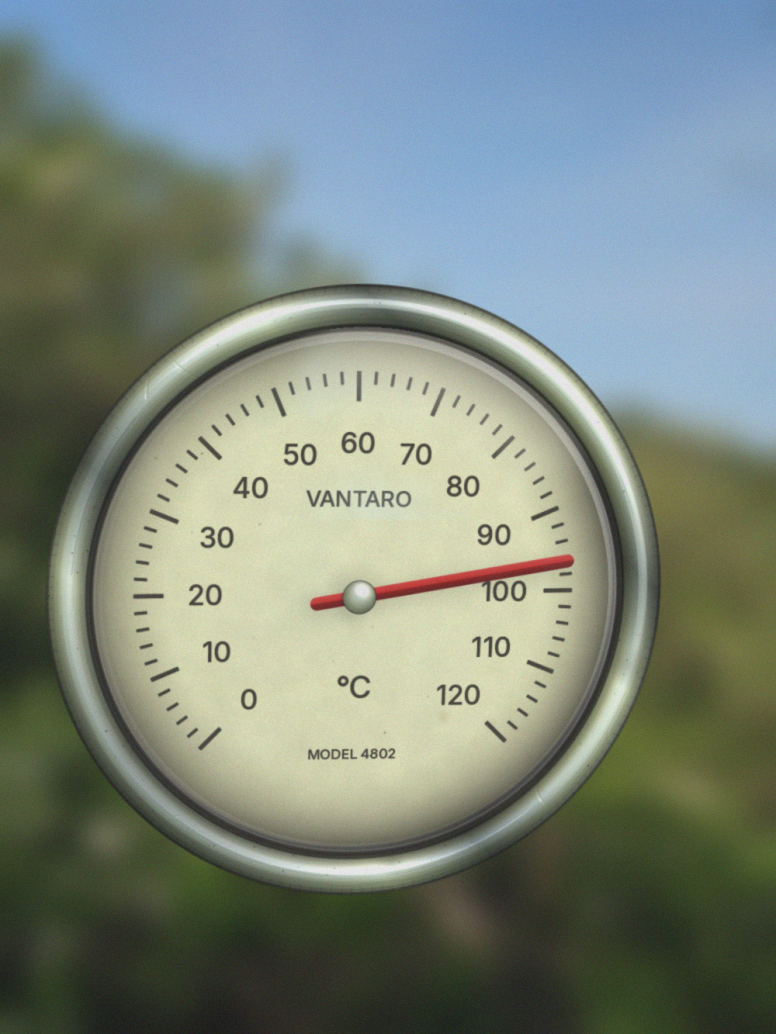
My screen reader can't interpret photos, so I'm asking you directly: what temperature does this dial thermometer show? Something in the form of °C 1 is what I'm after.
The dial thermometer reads °C 96
